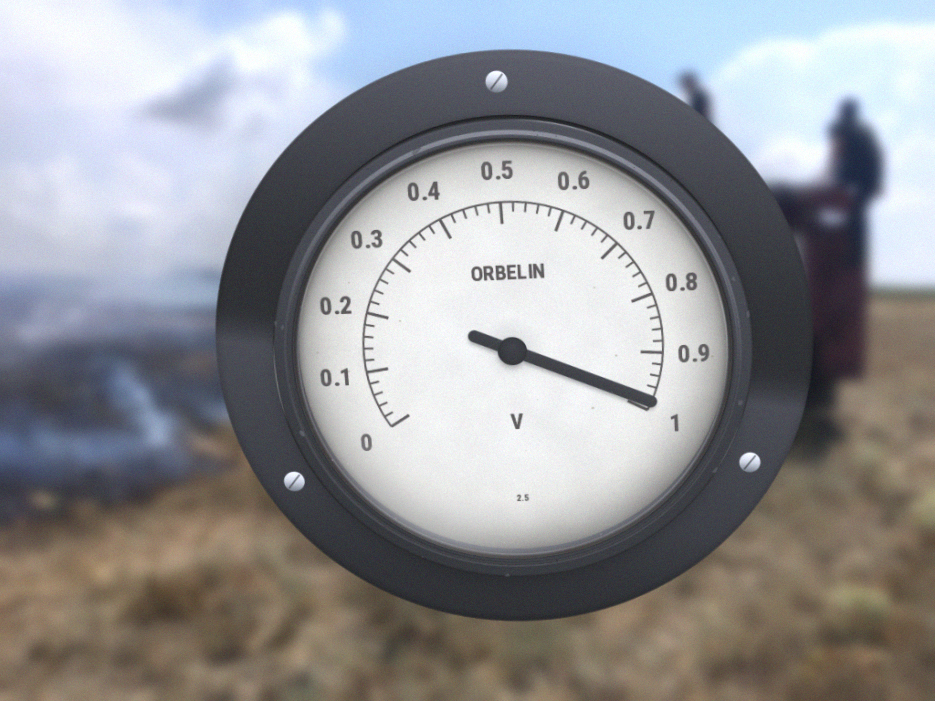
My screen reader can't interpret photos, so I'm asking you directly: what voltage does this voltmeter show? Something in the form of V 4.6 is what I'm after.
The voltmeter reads V 0.98
